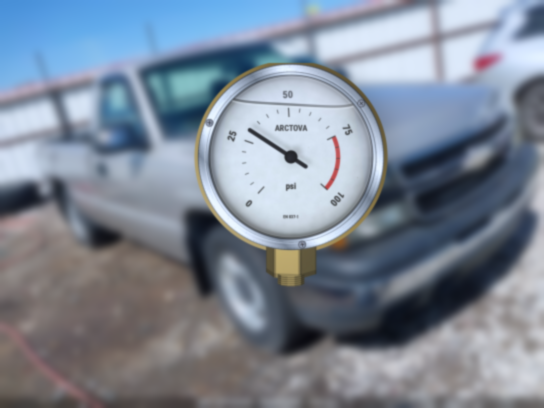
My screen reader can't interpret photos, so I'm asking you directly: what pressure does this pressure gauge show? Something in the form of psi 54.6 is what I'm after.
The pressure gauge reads psi 30
